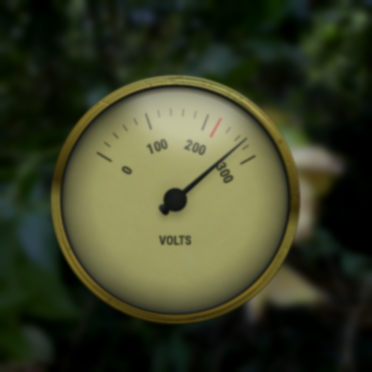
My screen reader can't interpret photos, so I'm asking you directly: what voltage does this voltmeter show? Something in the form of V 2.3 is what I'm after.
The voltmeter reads V 270
